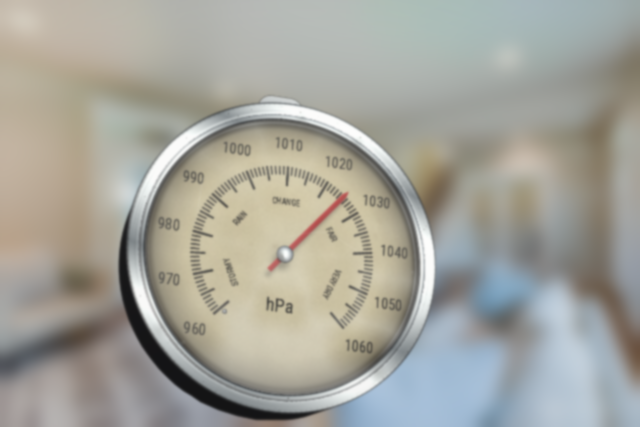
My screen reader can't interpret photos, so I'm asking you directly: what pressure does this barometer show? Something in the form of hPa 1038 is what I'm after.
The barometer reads hPa 1025
